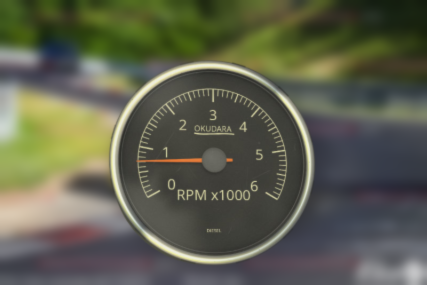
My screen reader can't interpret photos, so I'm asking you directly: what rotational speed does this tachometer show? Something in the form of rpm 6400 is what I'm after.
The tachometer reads rpm 700
